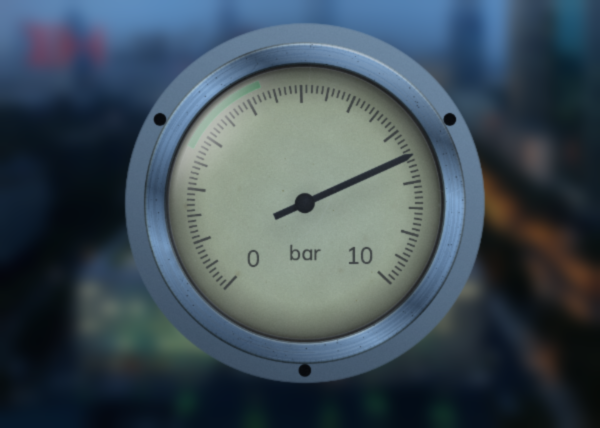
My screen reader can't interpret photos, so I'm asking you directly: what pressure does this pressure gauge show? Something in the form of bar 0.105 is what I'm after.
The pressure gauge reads bar 7.5
